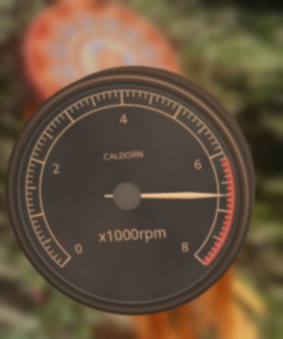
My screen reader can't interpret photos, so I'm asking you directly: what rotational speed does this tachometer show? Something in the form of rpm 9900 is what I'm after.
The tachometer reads rpm 6700
